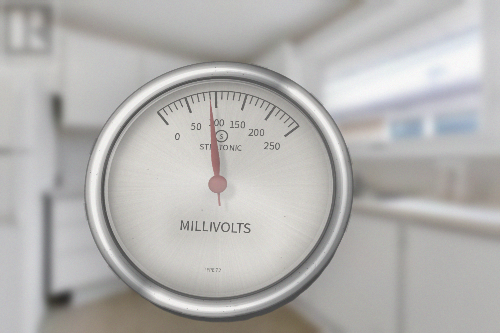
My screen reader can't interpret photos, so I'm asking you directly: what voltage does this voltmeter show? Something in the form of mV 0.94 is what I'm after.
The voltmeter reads mV 90
